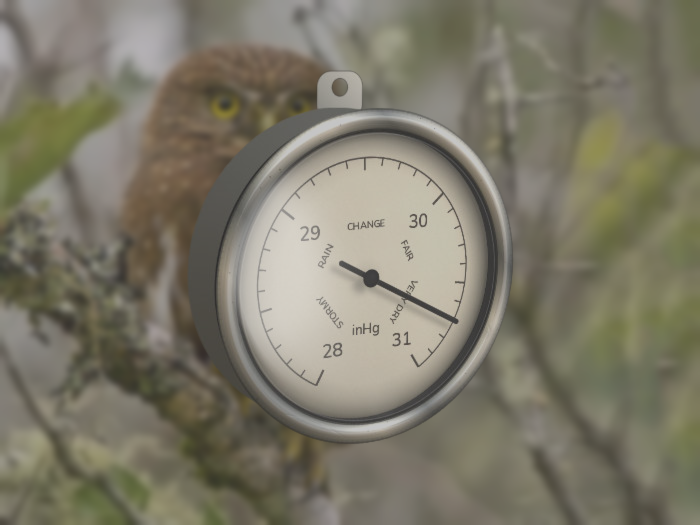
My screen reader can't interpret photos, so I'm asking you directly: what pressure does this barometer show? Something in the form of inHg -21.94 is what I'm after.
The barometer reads inHg 30.7
